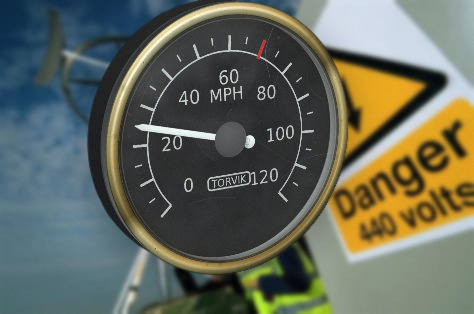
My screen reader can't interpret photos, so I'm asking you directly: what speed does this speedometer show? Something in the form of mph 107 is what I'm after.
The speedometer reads mph 25
